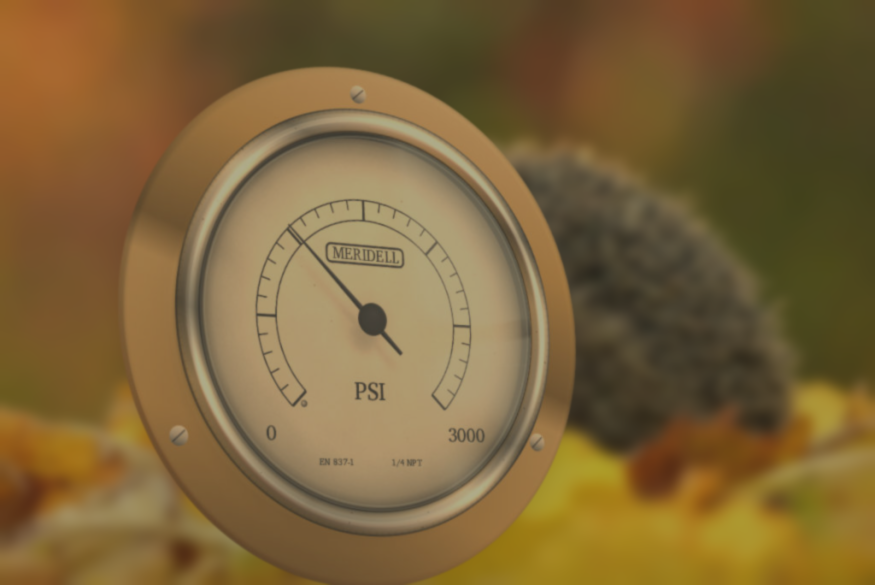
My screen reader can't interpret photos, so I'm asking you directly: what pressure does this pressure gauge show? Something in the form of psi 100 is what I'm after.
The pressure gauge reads psi 1000
